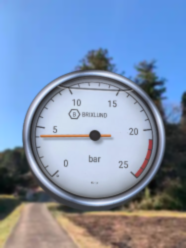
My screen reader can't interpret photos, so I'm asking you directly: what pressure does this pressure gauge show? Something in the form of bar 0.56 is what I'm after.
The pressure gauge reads bar 4
